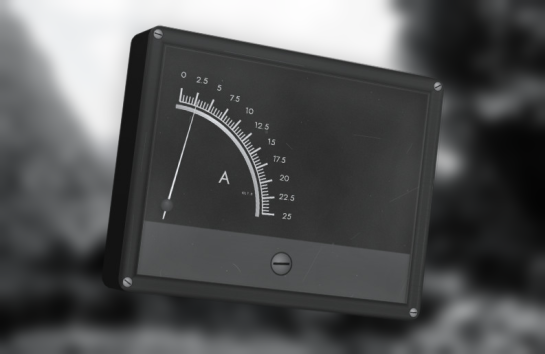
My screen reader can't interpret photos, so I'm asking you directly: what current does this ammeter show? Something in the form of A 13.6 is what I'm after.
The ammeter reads A 2.5
